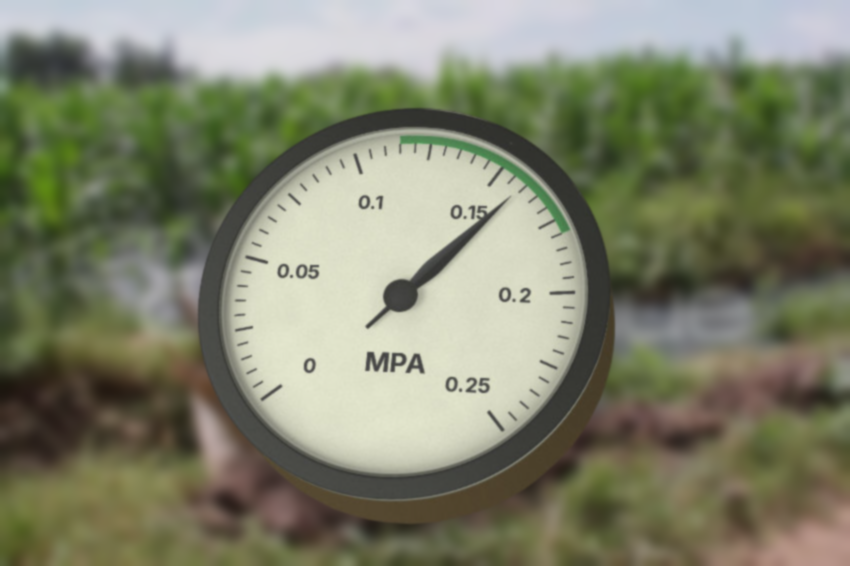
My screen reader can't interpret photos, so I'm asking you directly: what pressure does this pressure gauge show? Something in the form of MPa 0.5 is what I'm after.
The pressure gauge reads MPa 0.16
